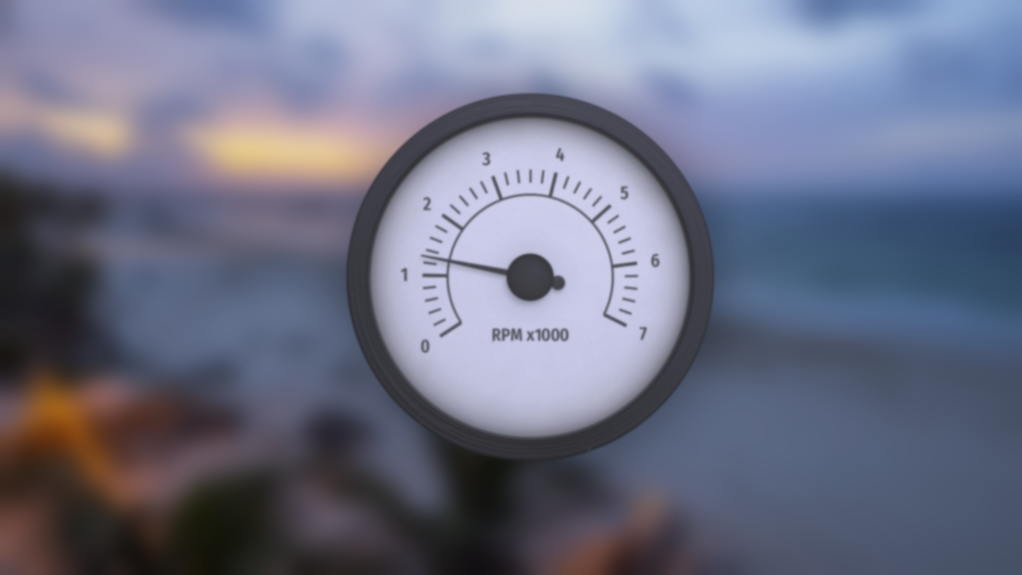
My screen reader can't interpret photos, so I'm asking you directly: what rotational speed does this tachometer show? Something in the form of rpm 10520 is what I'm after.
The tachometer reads rpm 1300
